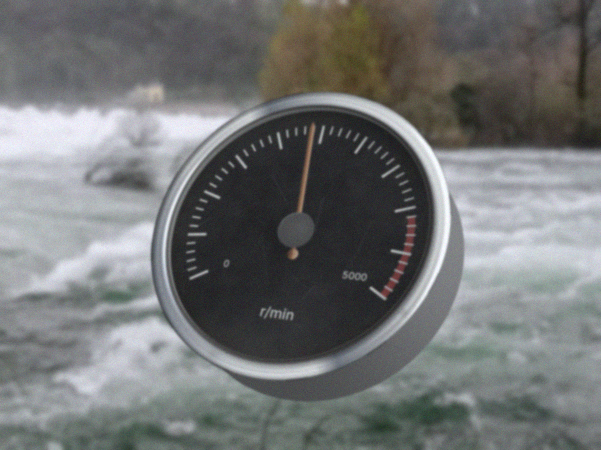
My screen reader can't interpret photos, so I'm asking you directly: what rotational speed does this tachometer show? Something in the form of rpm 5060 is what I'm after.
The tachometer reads rpm 2400
